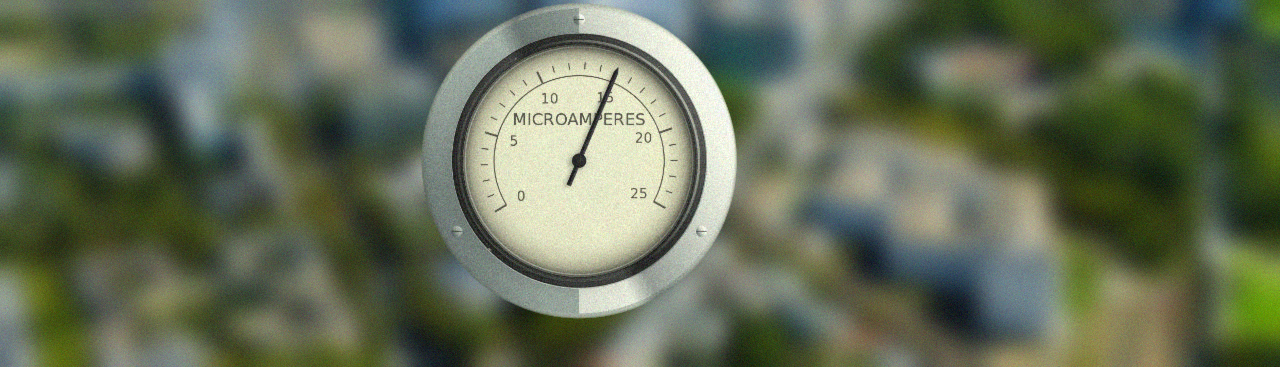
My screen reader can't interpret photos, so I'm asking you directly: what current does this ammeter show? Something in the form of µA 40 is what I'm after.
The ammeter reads µA 15
